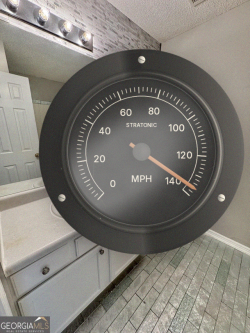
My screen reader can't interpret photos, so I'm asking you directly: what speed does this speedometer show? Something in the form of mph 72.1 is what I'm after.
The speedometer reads mph 136
